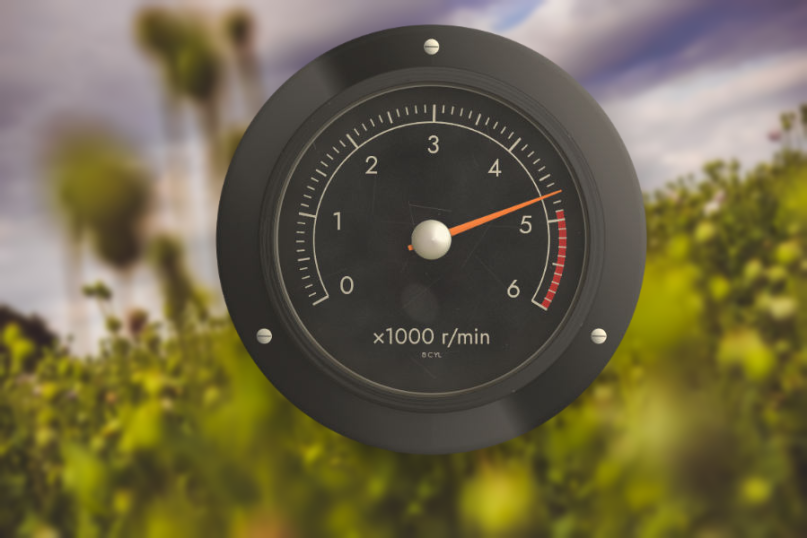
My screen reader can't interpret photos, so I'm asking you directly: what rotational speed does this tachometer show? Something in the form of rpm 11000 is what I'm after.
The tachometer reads rpm 4700
